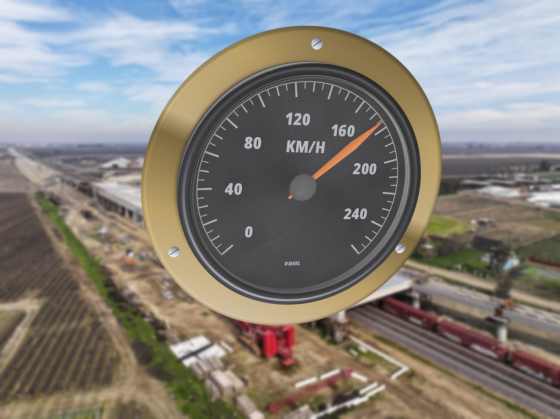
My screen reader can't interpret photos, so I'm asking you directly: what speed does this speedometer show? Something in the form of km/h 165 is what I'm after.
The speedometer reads km/h 175
